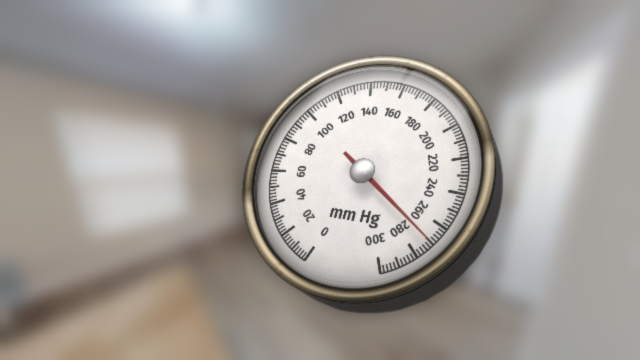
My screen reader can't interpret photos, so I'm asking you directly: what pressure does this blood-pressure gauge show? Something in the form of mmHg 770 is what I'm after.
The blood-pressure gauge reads mmHg 270
